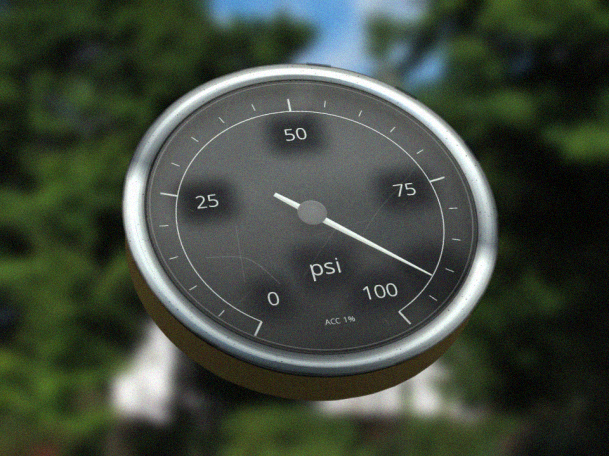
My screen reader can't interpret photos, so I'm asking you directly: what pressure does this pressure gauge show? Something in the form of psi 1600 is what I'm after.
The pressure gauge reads psi 92.5
